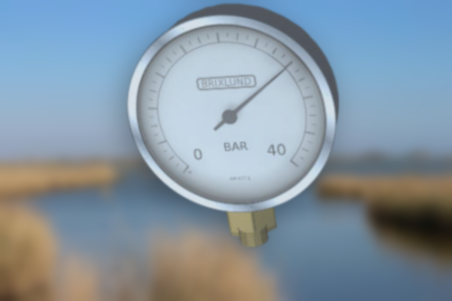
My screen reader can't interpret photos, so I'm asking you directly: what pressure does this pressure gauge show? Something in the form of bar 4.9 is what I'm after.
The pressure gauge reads bar 28
